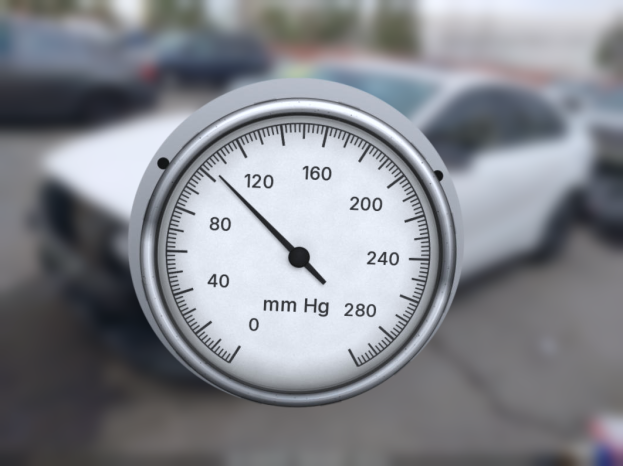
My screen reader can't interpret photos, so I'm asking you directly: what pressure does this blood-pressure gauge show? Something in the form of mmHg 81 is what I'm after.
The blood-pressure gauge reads mmHg 104
